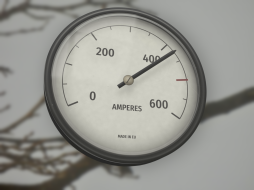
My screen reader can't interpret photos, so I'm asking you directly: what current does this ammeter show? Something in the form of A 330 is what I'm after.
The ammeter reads A 425
